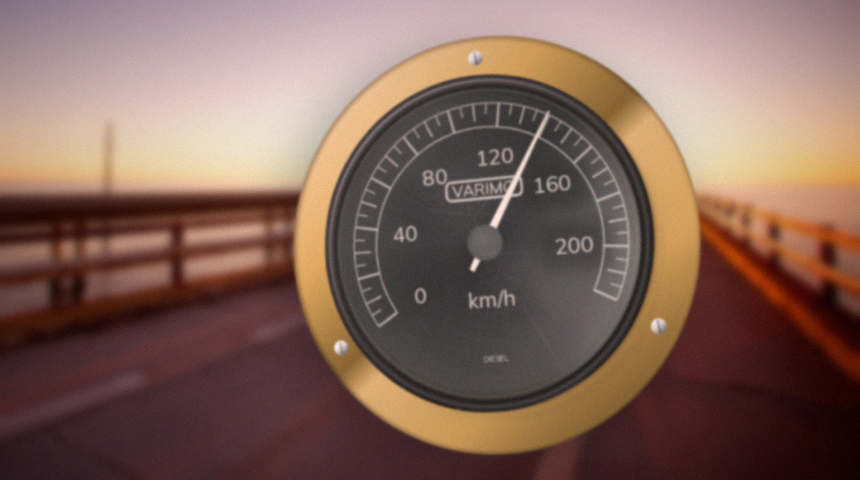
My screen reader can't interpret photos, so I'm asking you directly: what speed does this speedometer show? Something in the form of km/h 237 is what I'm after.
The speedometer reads km/h 140
